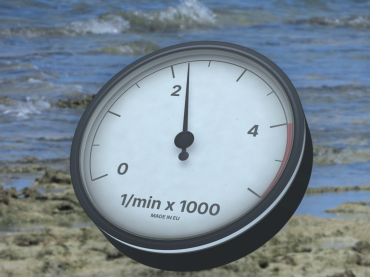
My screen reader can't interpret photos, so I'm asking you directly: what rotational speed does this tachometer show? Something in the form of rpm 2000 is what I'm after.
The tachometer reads rpm 2250
